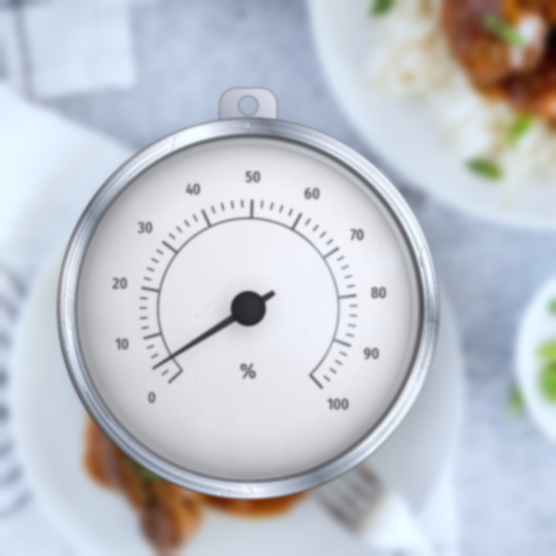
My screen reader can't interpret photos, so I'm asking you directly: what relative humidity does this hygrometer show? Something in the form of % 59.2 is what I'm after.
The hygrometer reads % 4
